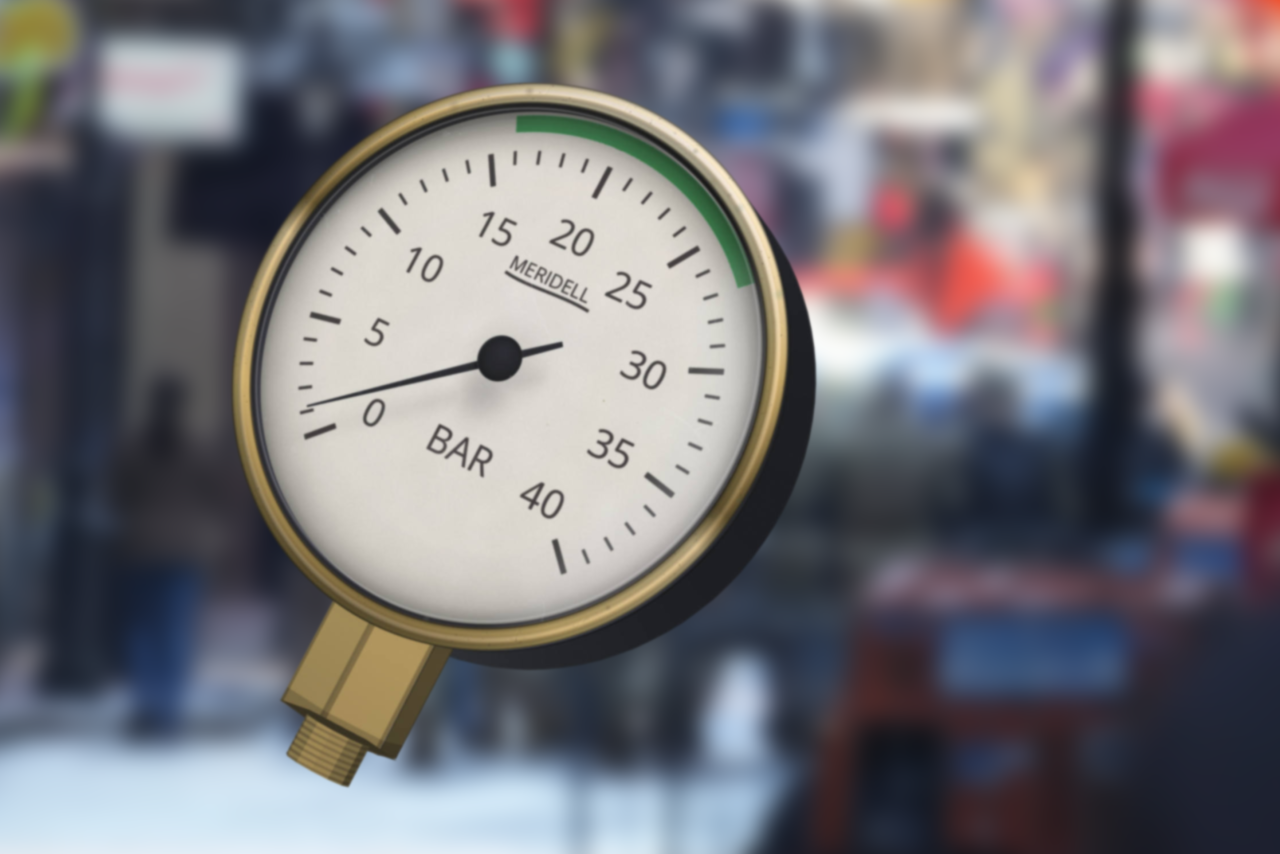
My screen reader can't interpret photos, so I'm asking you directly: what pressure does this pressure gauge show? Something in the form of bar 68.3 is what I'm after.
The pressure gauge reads bar 1
